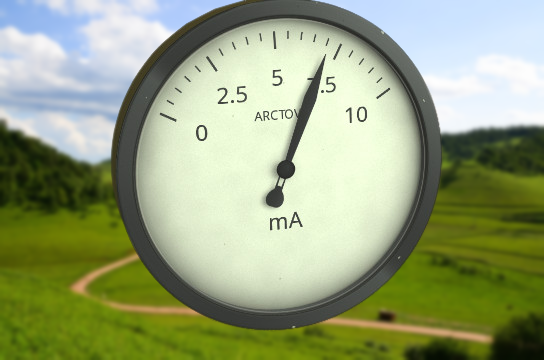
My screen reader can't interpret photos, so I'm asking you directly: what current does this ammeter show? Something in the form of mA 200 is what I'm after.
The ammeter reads mA 7
